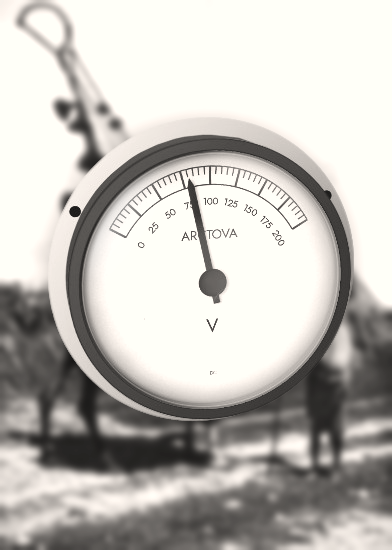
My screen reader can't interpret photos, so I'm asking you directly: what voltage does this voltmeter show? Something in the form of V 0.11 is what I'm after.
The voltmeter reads V 80
